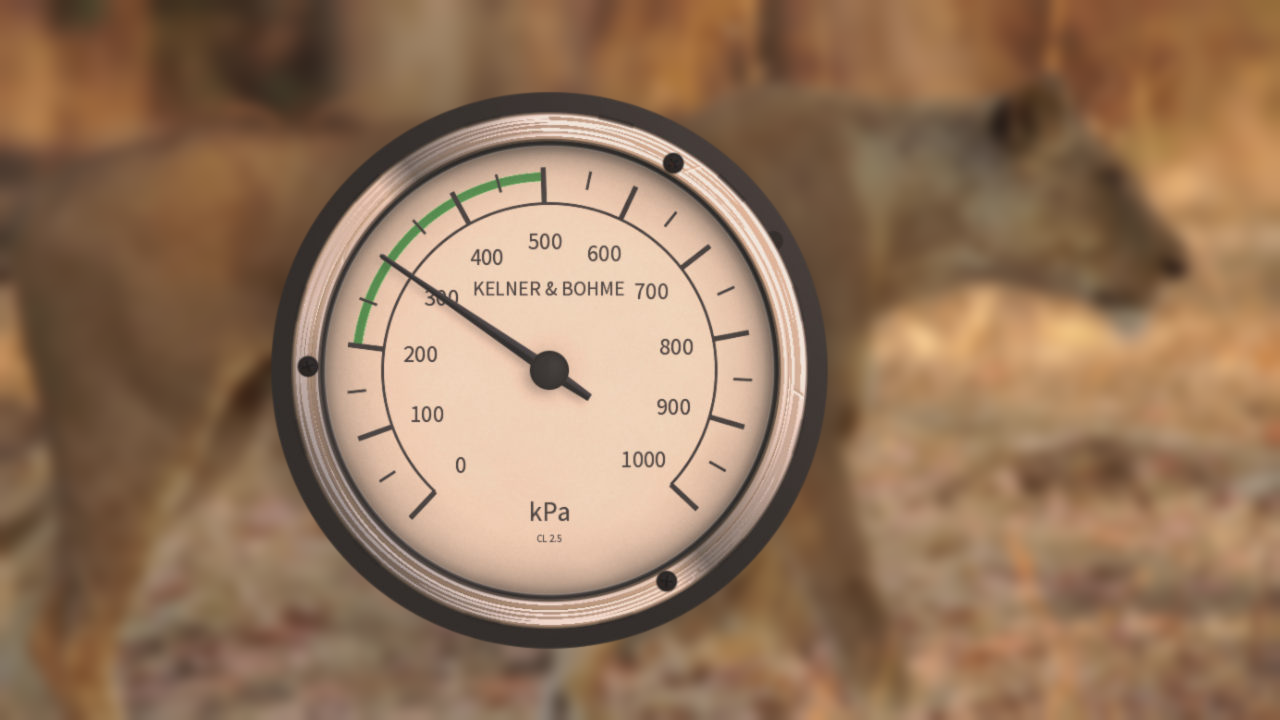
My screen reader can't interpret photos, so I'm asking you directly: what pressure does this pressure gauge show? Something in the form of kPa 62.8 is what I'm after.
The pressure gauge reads kPa 300
